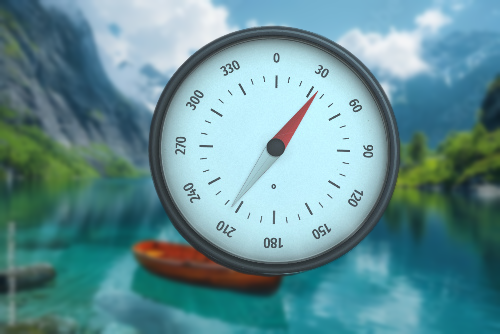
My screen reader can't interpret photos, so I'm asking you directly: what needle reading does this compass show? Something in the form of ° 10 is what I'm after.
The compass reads ° 35
